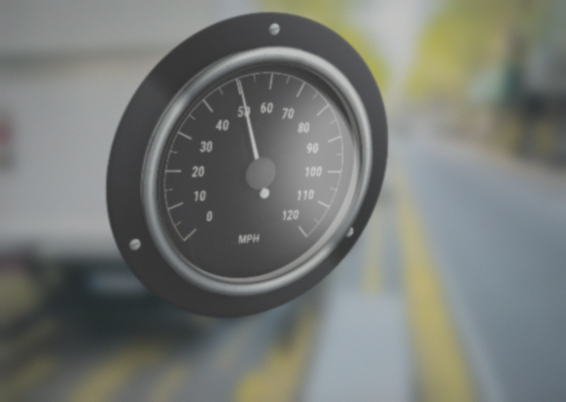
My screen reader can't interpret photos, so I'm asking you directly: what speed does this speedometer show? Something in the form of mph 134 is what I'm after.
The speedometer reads mph 50
